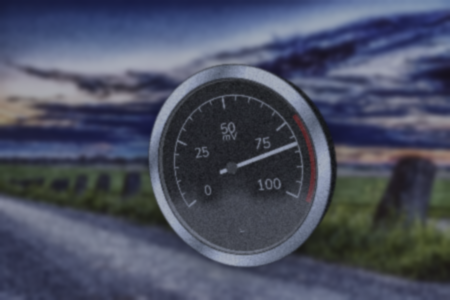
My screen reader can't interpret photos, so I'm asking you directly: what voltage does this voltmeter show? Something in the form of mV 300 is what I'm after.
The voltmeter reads mV 82.5
